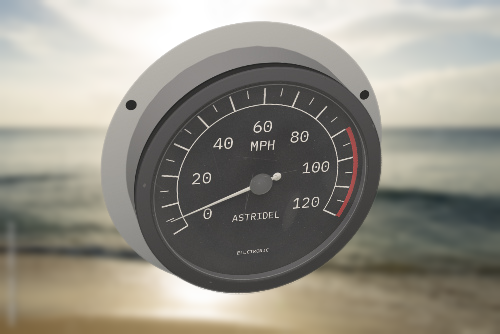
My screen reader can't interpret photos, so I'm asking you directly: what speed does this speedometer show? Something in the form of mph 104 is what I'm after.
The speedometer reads mph 5
